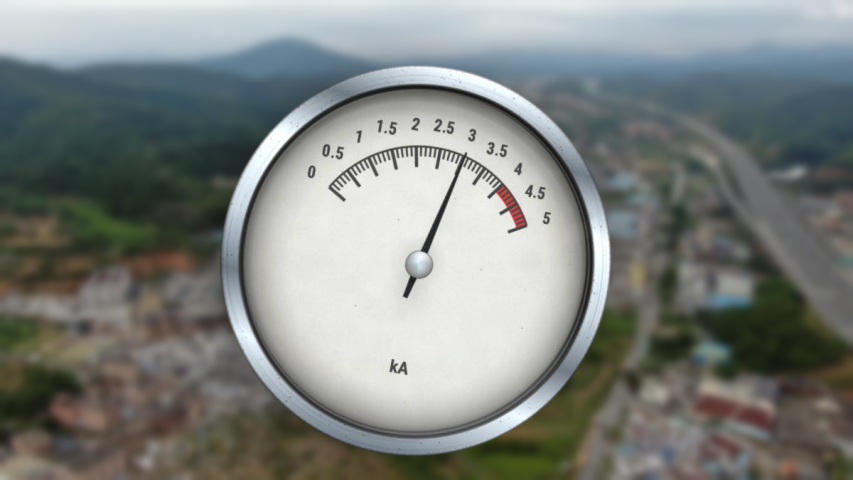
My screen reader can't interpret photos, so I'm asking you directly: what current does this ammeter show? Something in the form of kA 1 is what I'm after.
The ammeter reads kA 3
